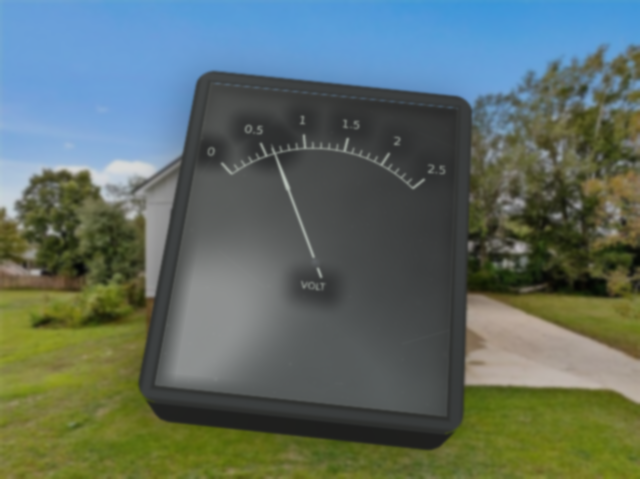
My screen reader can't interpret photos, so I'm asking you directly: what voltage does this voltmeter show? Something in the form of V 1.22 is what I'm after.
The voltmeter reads V 0.6
